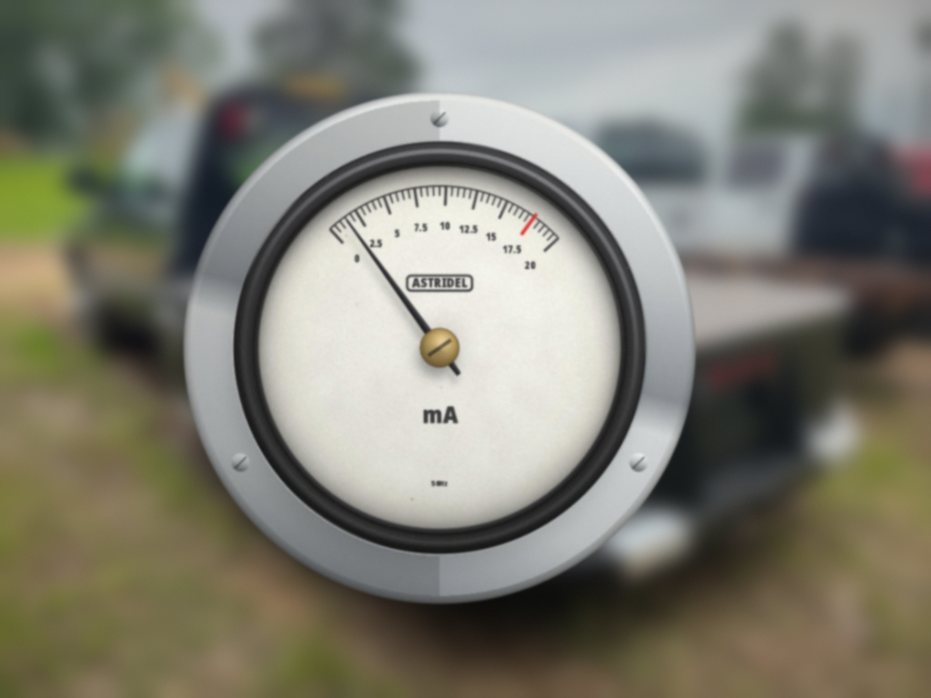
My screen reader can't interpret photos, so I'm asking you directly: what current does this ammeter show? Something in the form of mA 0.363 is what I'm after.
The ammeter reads mA 1.5
